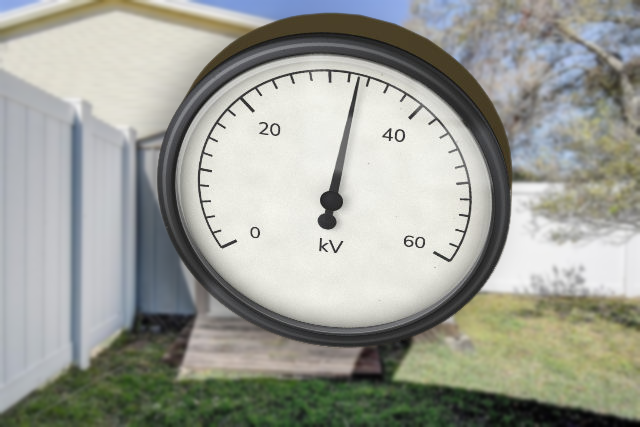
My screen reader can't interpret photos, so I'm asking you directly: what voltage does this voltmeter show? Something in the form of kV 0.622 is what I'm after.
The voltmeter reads kV 33
